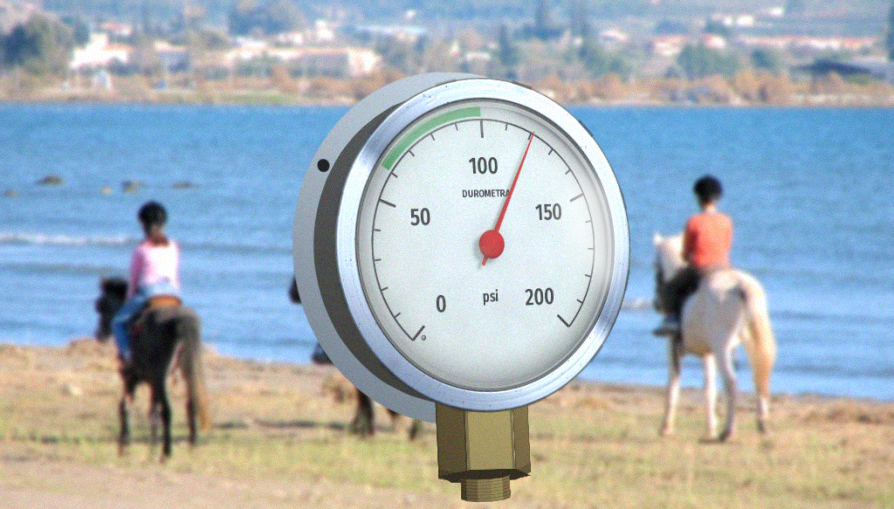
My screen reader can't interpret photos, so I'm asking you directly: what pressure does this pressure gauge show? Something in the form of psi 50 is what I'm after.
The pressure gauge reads psi 120
